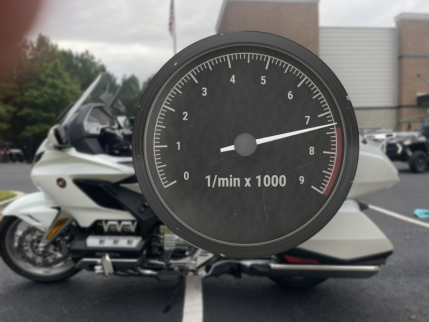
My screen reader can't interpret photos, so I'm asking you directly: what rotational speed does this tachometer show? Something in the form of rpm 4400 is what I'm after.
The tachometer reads rpm 7300
